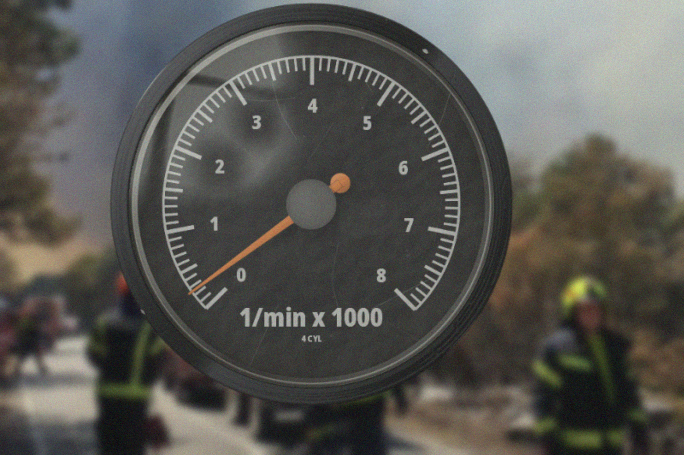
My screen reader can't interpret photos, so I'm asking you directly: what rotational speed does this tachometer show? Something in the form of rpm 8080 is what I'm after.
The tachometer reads rpm 250
